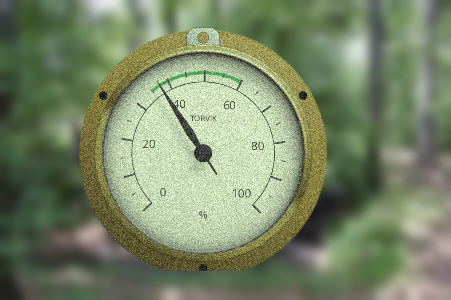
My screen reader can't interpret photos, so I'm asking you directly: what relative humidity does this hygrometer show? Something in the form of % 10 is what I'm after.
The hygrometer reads % 37.5
